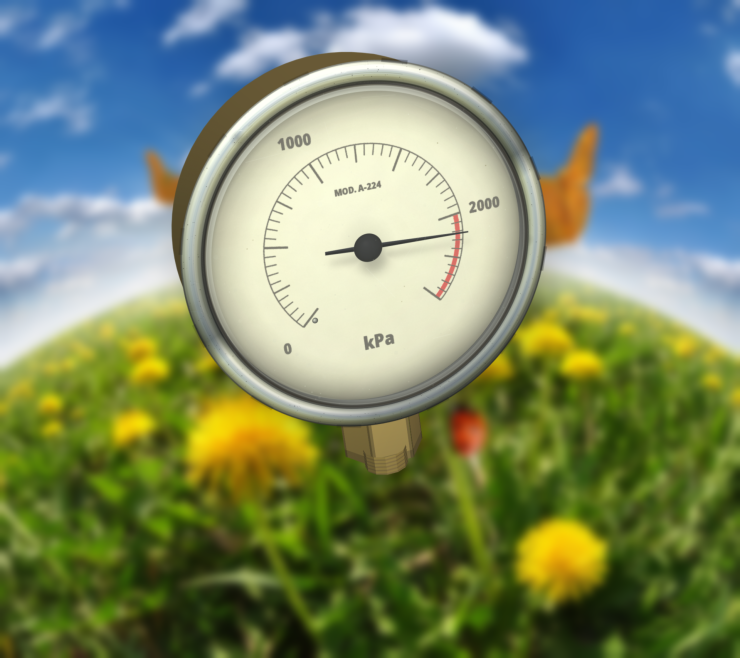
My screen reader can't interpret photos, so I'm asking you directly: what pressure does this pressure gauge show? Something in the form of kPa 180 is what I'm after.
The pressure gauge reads kPa 2100
